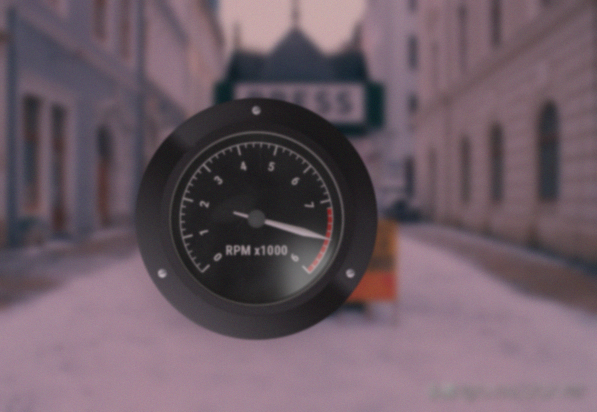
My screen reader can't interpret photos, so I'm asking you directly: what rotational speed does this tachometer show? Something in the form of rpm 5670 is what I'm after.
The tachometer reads rpm 8000
